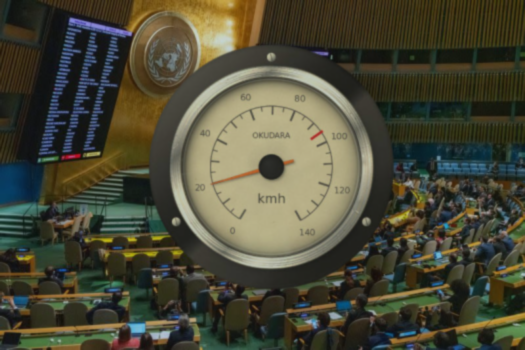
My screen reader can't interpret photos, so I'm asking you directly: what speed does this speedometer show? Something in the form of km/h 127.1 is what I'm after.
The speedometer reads km/h 20
